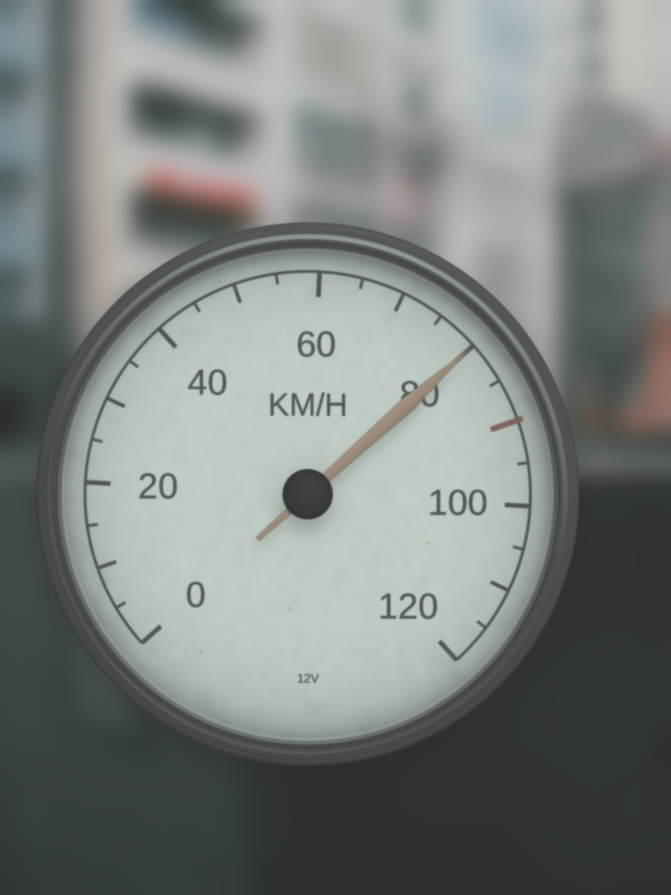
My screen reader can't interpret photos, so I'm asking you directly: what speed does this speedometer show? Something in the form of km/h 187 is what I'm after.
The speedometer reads km/h 80
